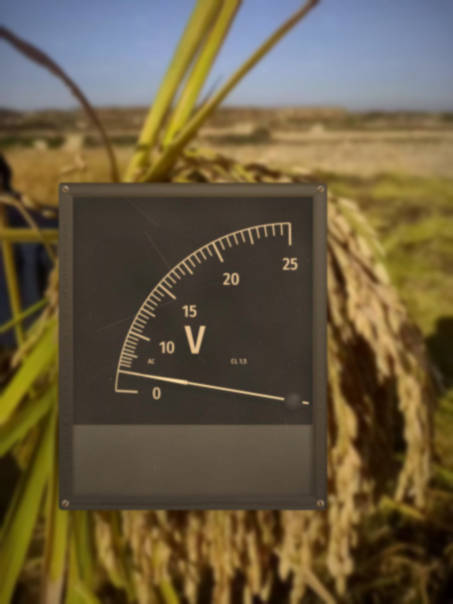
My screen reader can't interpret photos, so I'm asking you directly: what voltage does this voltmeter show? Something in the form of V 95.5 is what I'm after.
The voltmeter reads V 5
